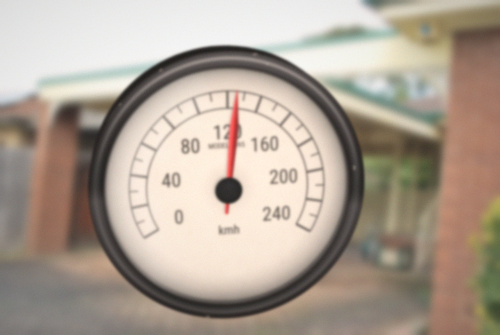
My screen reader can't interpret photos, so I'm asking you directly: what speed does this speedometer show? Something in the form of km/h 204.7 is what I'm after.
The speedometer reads km/h 125
